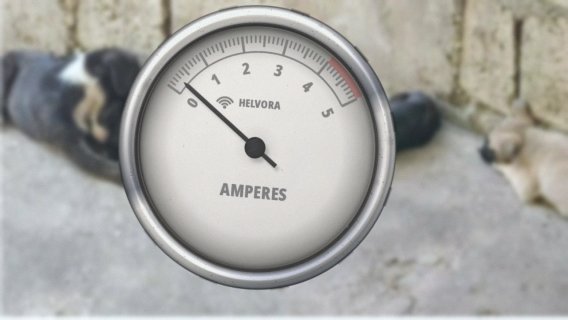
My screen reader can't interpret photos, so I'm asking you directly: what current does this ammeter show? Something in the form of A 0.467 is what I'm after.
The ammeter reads A 0.3
